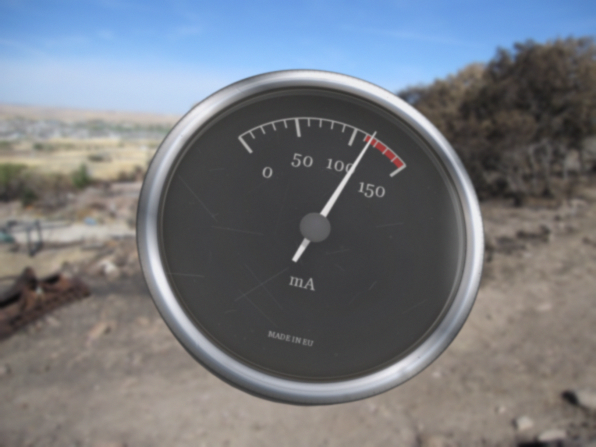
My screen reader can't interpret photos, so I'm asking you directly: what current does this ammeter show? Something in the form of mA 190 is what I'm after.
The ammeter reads mA 115
